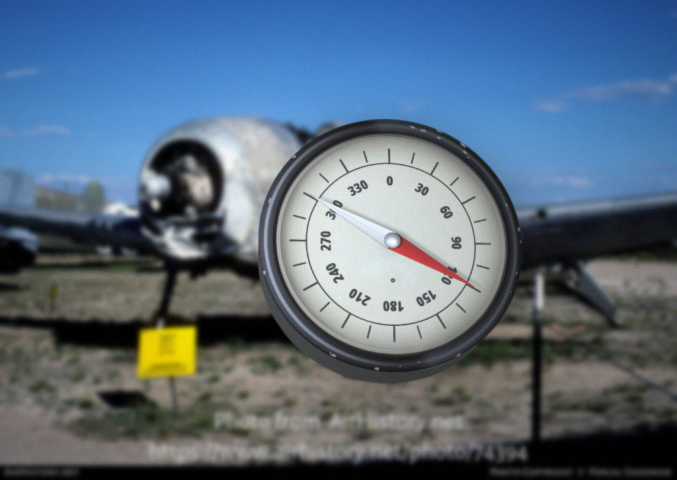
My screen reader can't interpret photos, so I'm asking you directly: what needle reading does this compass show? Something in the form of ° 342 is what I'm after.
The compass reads ° 120
